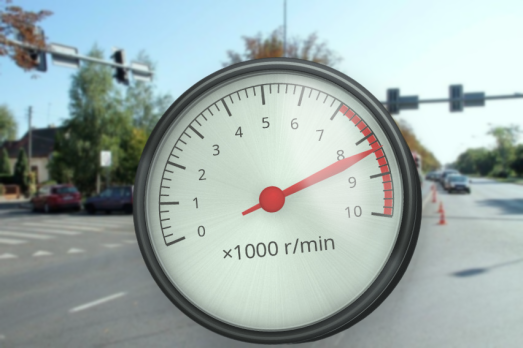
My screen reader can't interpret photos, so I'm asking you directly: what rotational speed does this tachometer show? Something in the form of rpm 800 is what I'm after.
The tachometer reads rpm 8400
